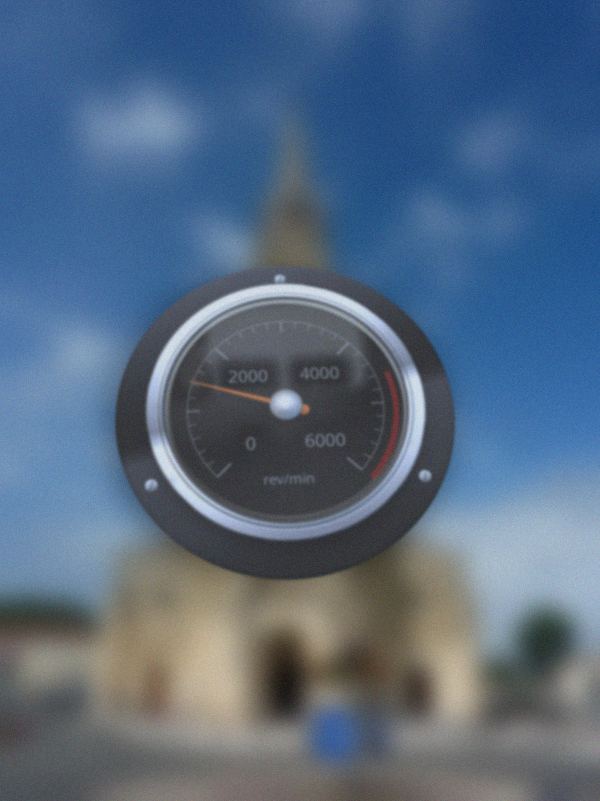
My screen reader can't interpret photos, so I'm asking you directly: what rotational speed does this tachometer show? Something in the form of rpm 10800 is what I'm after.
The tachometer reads rpm 1400
